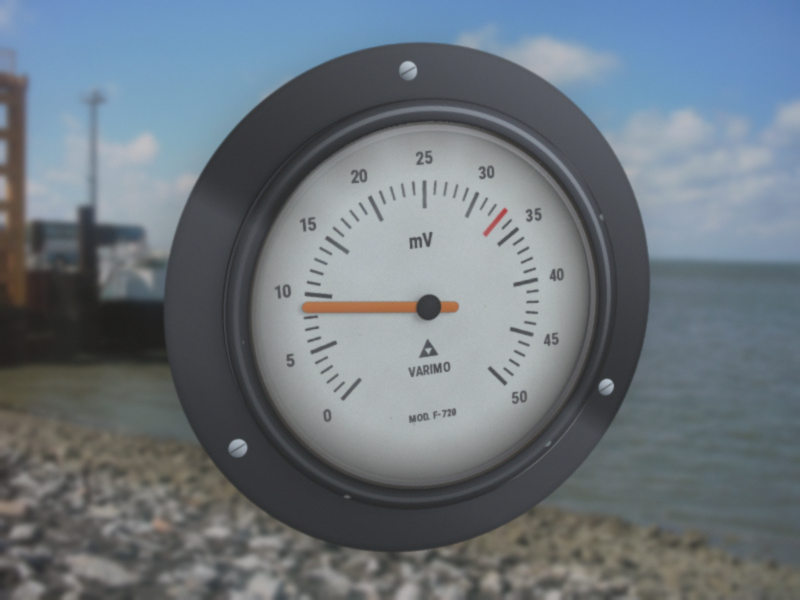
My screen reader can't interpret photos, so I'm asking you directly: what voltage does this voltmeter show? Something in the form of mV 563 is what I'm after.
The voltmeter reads mV 9
